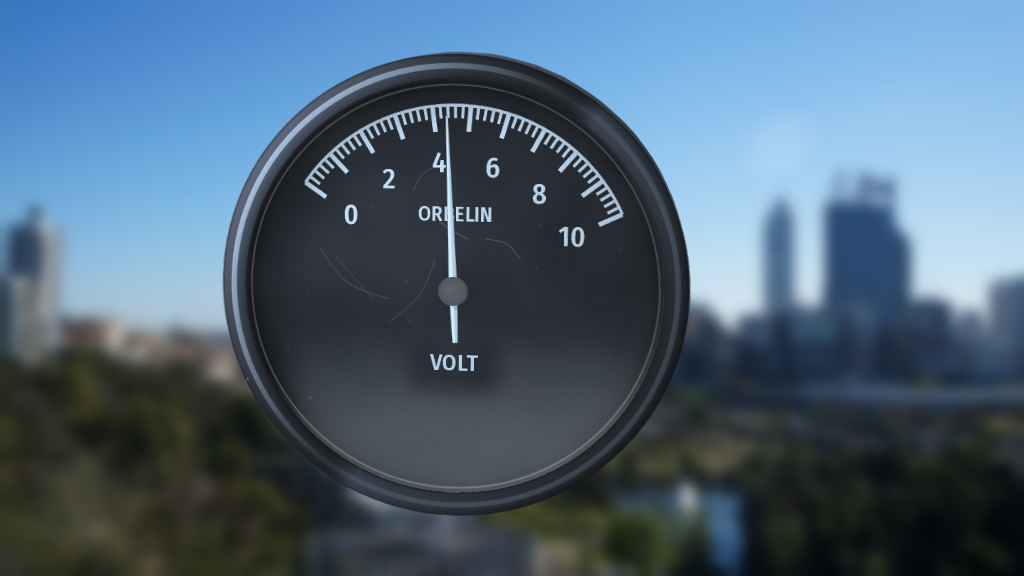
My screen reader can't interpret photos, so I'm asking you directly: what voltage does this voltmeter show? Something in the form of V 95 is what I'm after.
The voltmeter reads V 4.4
